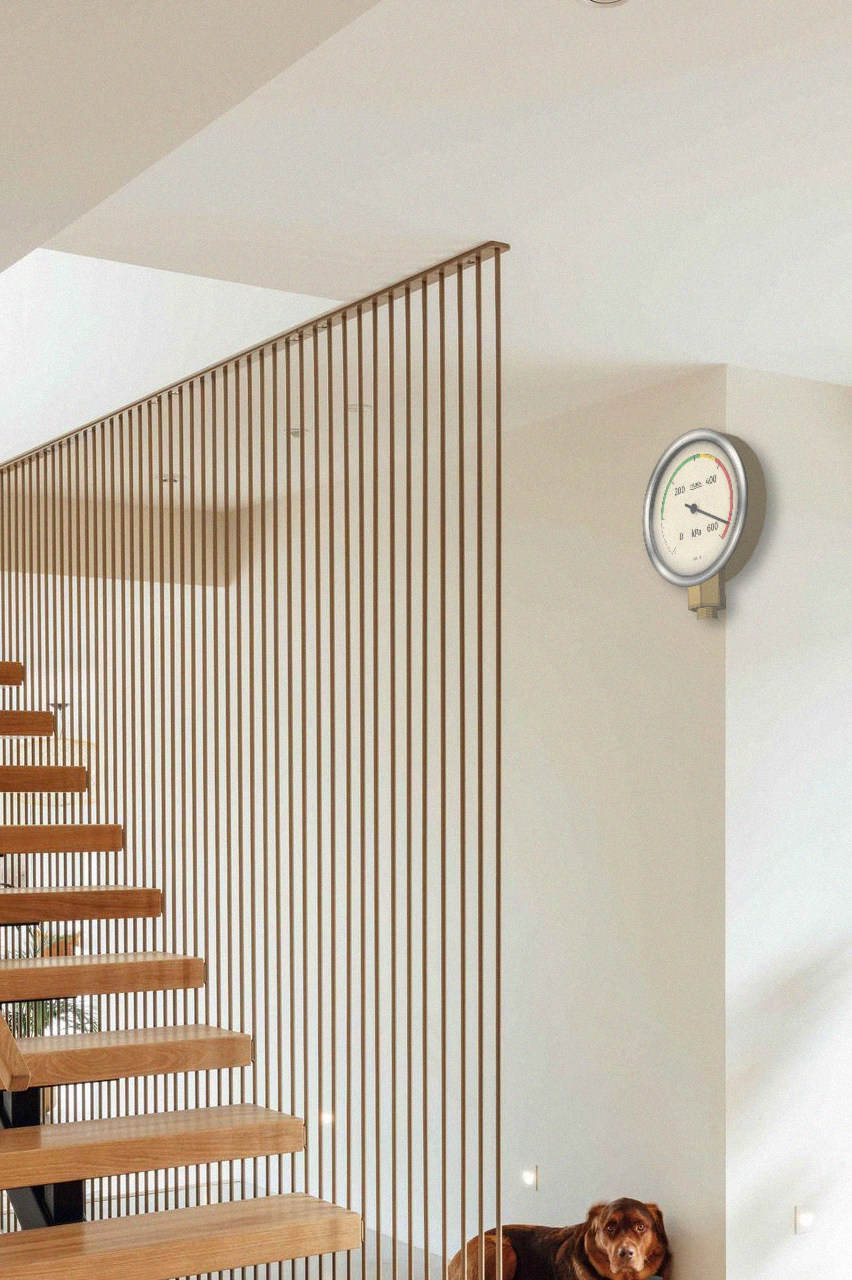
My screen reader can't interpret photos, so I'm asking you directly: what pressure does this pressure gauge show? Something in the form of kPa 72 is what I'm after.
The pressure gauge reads kPa 560
